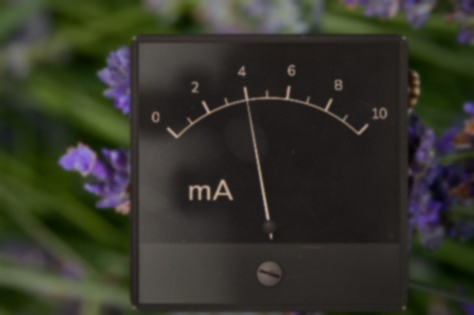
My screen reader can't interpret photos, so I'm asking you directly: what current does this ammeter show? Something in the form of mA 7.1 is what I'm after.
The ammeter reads mA 4
